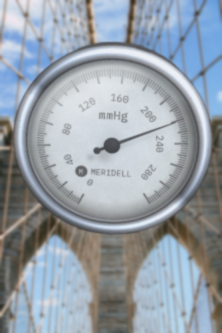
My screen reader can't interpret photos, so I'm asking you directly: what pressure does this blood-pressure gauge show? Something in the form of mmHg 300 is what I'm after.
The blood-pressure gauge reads mmHg 220
